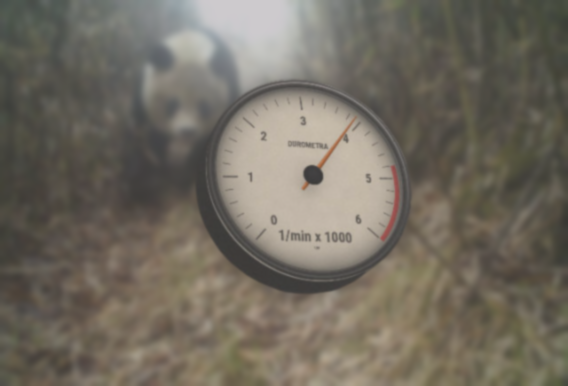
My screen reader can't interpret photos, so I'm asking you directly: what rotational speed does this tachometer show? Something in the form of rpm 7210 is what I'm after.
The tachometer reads rpm 3900
